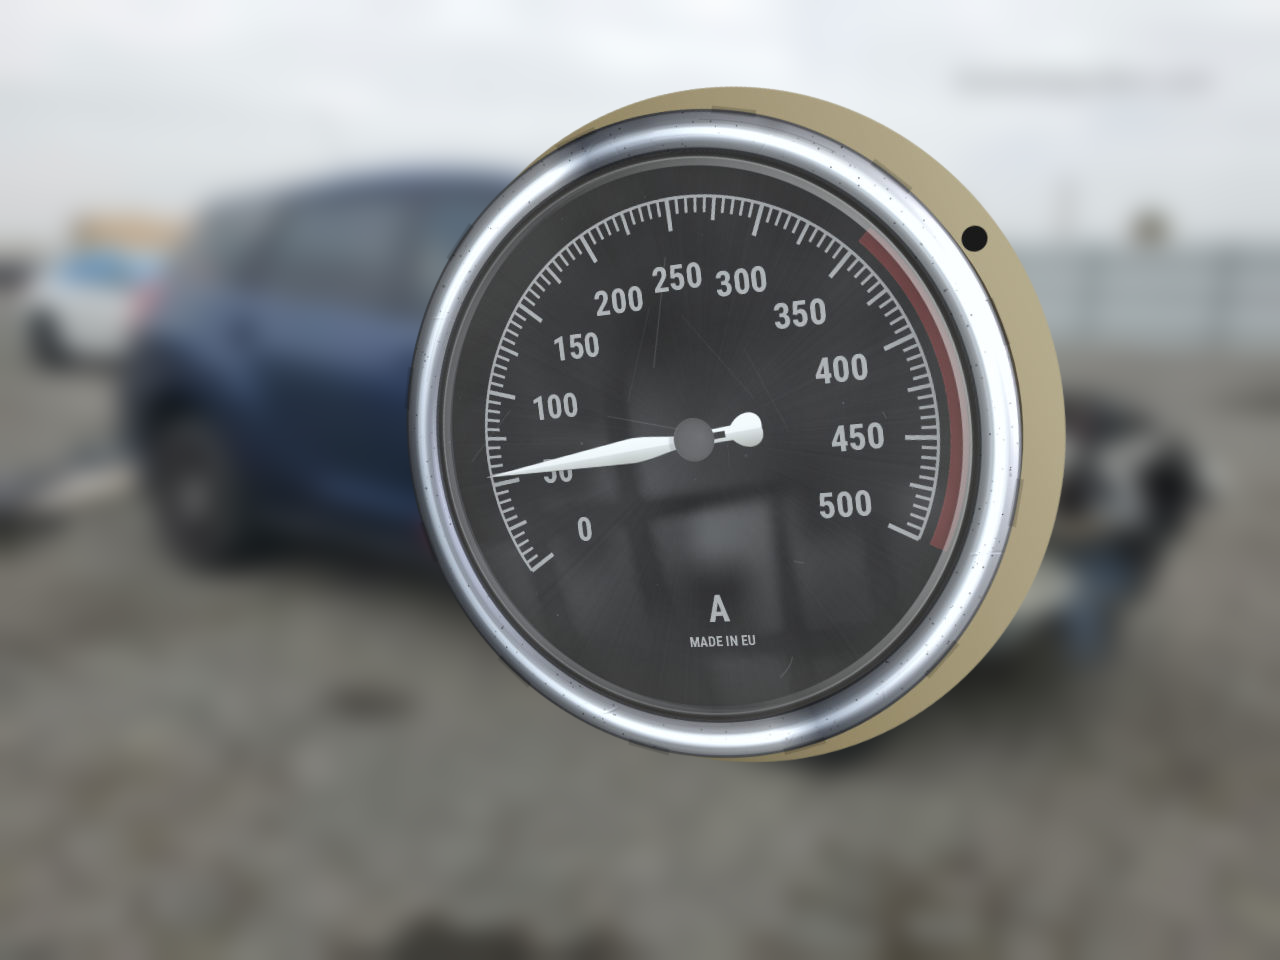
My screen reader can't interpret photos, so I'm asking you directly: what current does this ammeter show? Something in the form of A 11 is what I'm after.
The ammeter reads A 55
